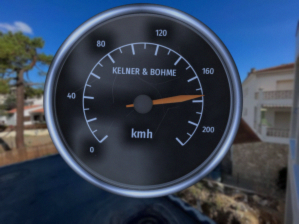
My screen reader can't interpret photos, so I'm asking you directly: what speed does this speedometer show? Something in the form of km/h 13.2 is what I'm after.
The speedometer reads km/h 175
